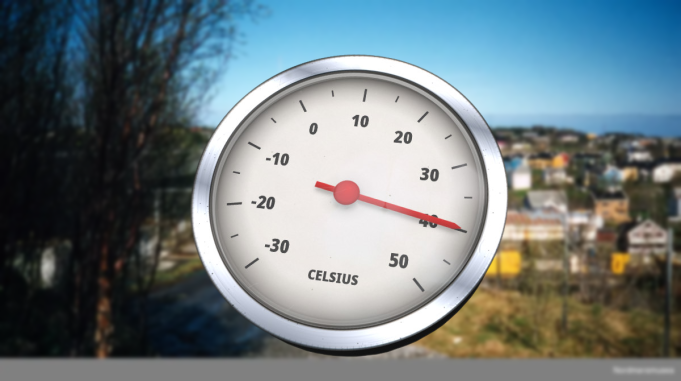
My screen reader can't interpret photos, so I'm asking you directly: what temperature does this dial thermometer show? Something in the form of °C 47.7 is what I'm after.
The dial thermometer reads °C 40
